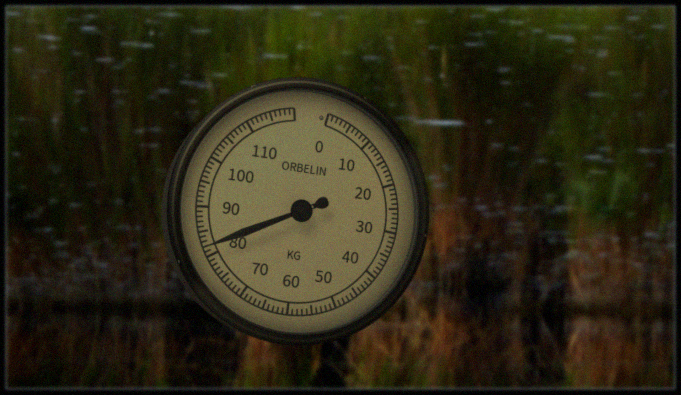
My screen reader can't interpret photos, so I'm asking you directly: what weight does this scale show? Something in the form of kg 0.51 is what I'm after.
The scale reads kg 82
